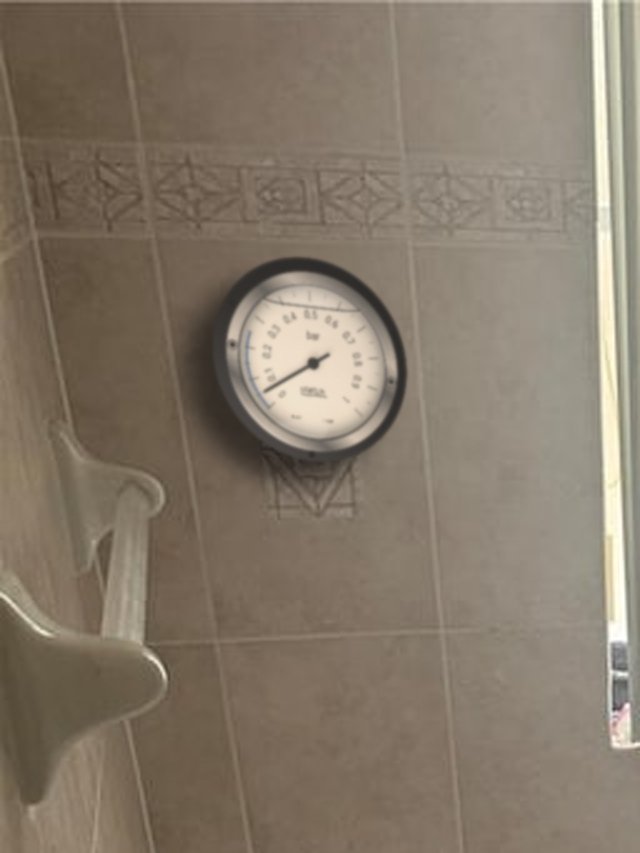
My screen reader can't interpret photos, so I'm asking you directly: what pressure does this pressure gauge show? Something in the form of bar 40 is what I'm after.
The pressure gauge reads bar 0.05
